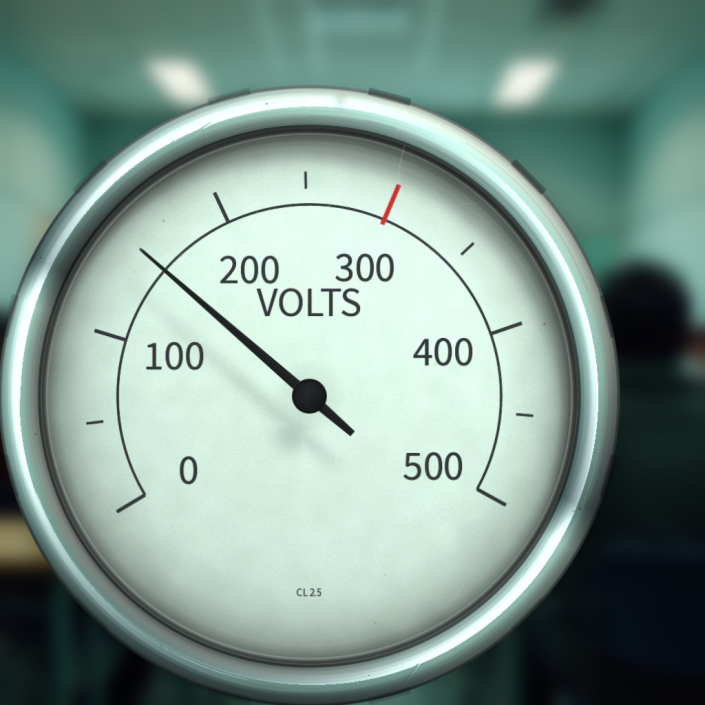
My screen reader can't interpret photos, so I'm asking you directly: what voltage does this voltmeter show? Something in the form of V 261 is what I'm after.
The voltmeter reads V 150
